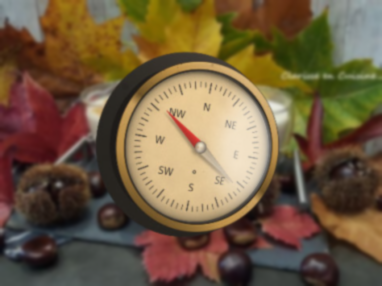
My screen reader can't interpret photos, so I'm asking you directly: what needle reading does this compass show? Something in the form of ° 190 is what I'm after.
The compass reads ° 305
